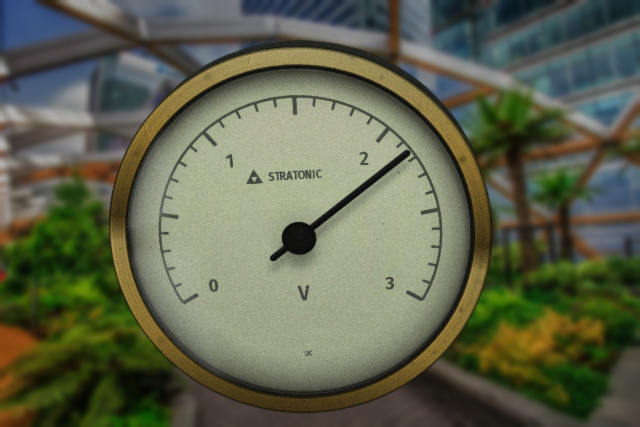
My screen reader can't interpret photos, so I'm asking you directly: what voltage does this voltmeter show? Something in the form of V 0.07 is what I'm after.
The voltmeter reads V 2.15
